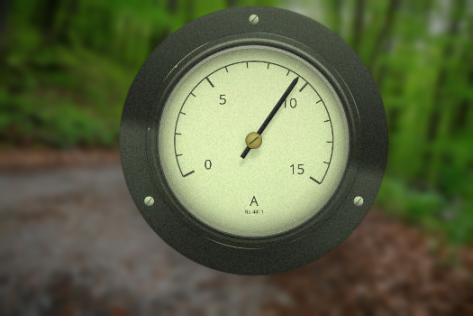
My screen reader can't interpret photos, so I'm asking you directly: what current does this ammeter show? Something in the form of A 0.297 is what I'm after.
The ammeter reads A 9.5
